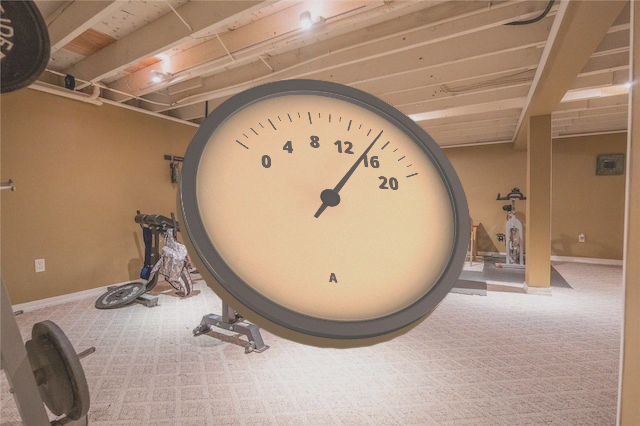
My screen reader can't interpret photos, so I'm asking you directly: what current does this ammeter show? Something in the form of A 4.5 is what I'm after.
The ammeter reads A 15
